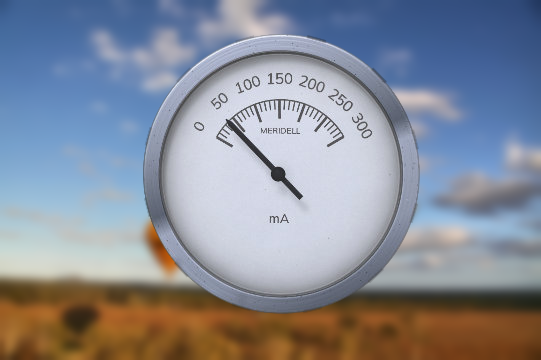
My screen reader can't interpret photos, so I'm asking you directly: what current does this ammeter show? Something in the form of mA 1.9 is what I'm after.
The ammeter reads mA 40
